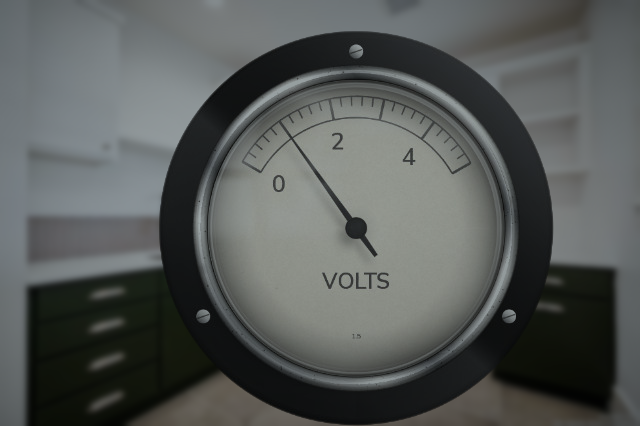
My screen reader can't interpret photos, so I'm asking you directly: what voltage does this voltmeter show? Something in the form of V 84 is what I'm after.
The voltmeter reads V 1
